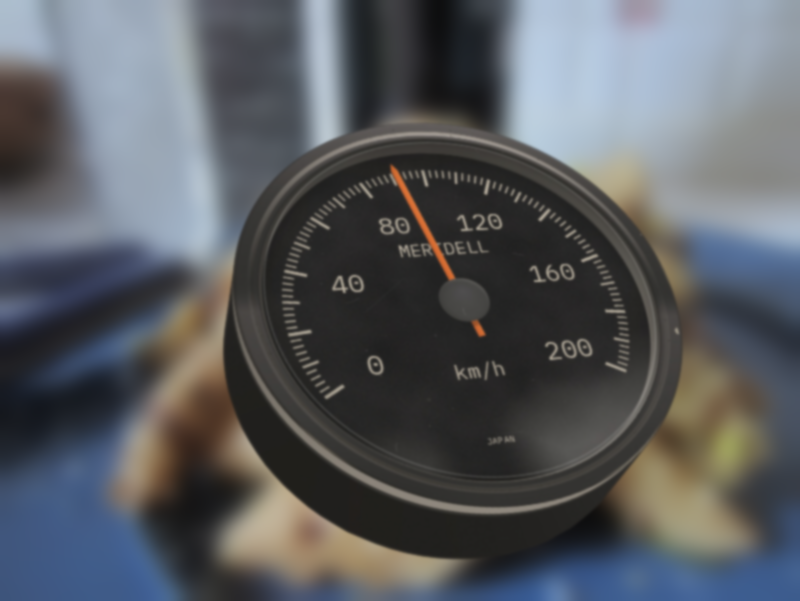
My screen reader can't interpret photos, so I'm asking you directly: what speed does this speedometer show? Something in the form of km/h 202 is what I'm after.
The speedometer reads km/h 90
